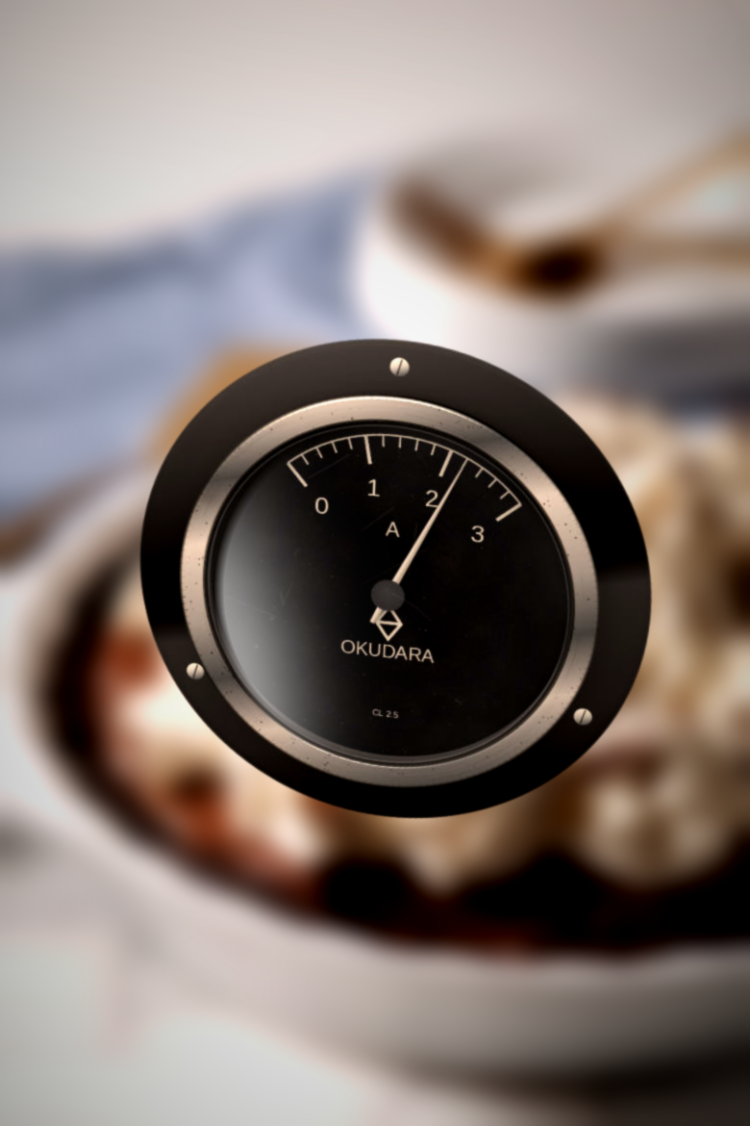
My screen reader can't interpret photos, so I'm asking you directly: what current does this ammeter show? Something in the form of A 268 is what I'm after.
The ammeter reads A 2.2
